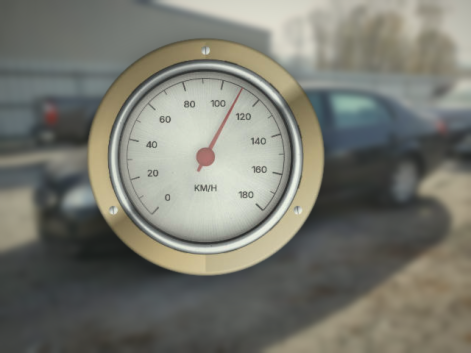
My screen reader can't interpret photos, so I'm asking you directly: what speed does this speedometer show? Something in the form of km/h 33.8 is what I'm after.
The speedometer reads km/h 110
